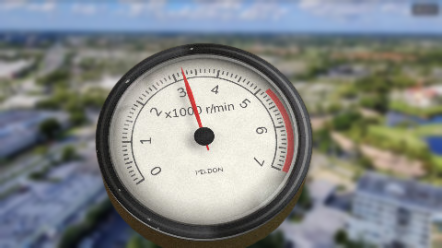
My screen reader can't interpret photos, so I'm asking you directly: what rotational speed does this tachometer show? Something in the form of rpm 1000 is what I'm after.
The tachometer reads rpm 3200
